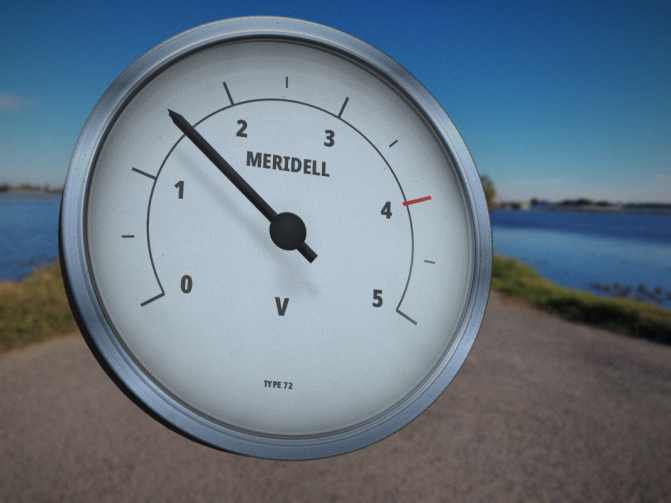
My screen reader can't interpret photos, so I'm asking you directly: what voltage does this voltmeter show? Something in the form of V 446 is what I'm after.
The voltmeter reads V 1.5
